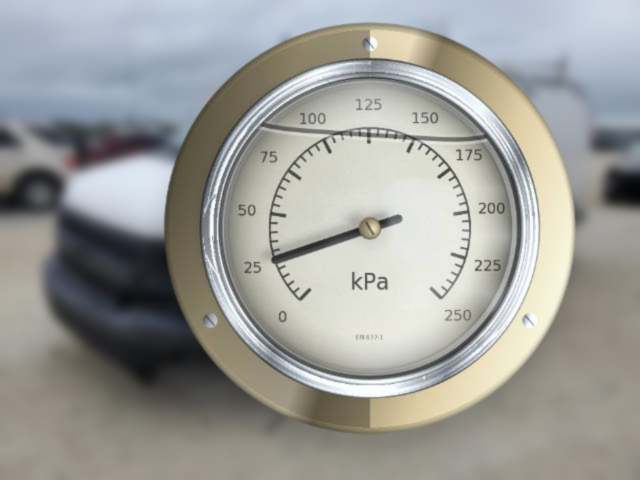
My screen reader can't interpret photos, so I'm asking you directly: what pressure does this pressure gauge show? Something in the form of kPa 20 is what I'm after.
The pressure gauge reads kPa 25
